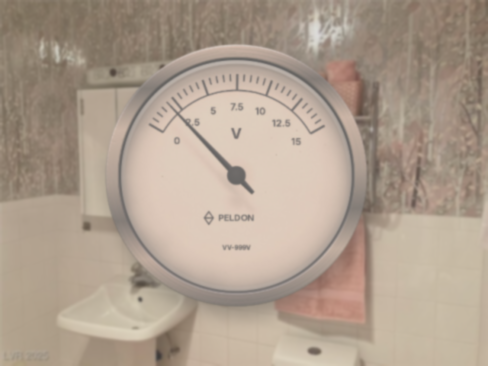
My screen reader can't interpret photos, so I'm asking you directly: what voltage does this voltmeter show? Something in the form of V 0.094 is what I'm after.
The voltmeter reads V 2
